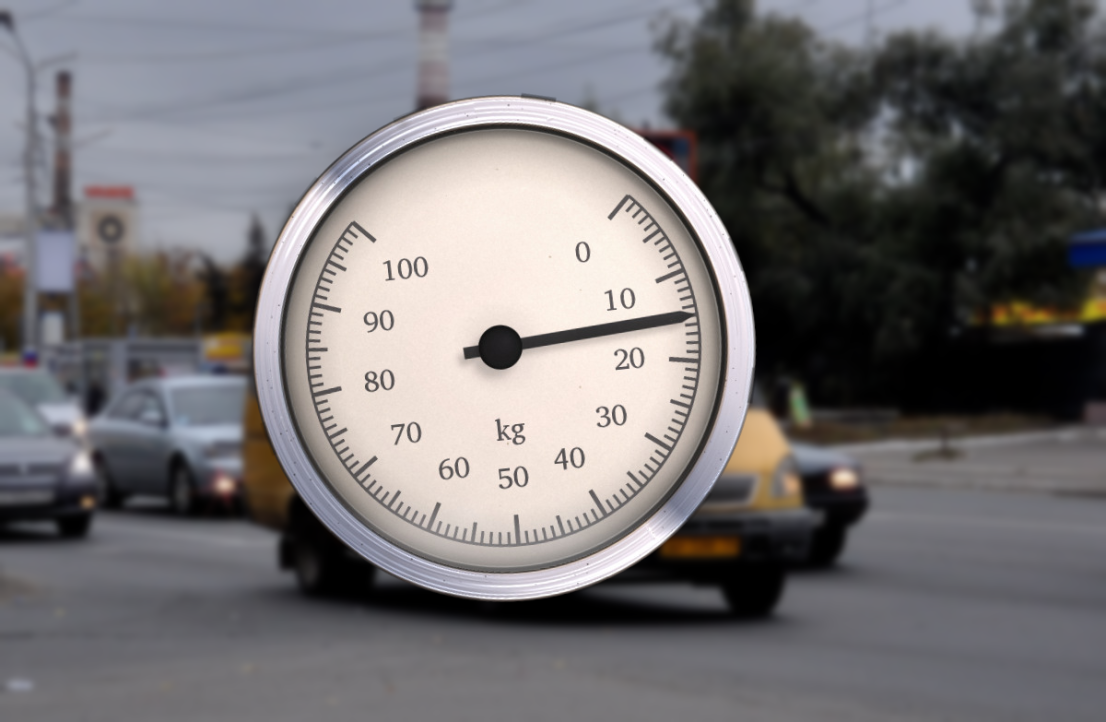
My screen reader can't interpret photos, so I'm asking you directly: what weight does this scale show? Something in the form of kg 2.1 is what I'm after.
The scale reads kg 15
